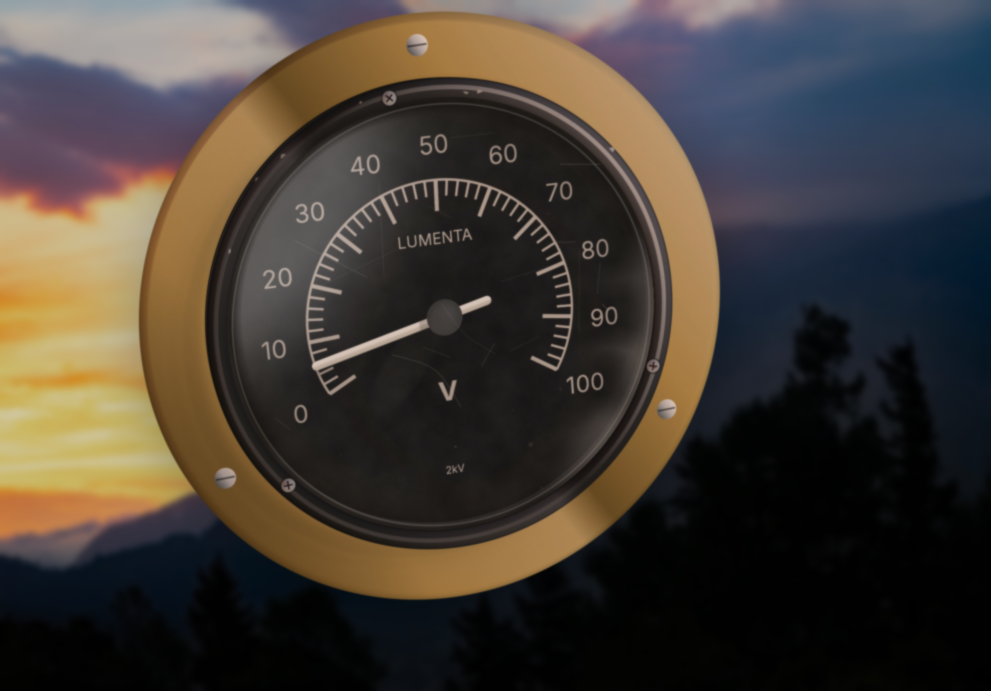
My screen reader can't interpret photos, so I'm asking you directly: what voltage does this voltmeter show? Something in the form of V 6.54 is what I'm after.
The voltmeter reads V 6
